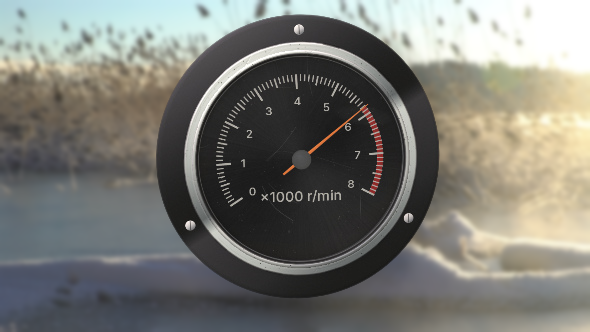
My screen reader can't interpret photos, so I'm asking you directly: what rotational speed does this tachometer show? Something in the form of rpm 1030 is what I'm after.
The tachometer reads rpm 5800
